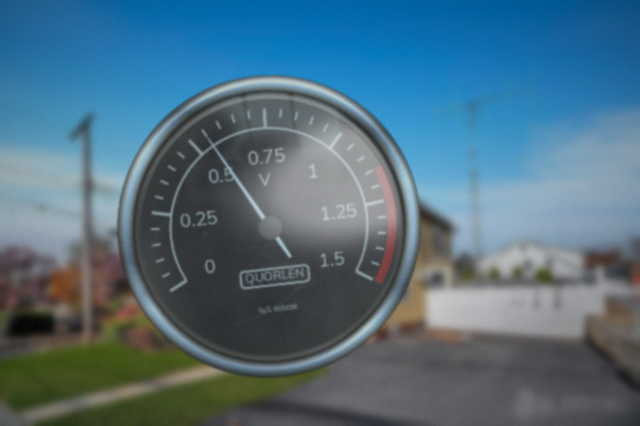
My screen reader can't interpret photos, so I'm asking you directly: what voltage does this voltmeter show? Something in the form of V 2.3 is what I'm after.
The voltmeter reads V 0.55
